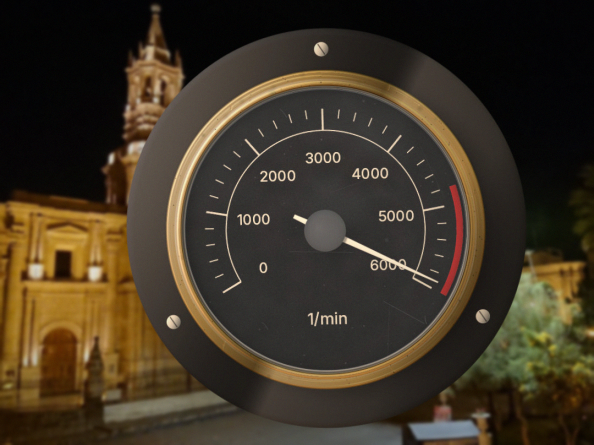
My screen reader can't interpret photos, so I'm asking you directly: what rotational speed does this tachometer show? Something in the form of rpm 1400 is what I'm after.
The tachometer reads rpm 5900
